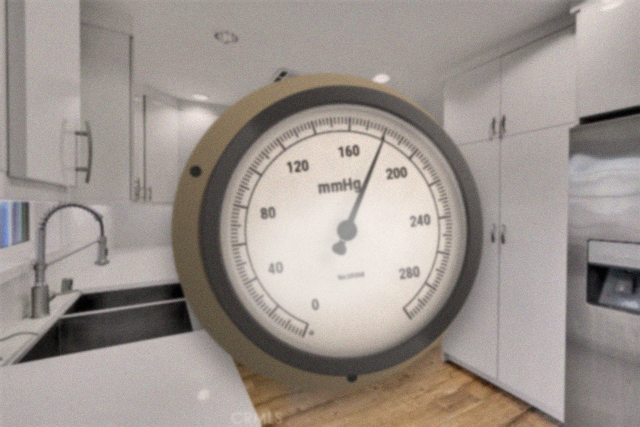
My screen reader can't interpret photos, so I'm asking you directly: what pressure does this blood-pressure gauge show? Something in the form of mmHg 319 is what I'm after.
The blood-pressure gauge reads mmHg 180
